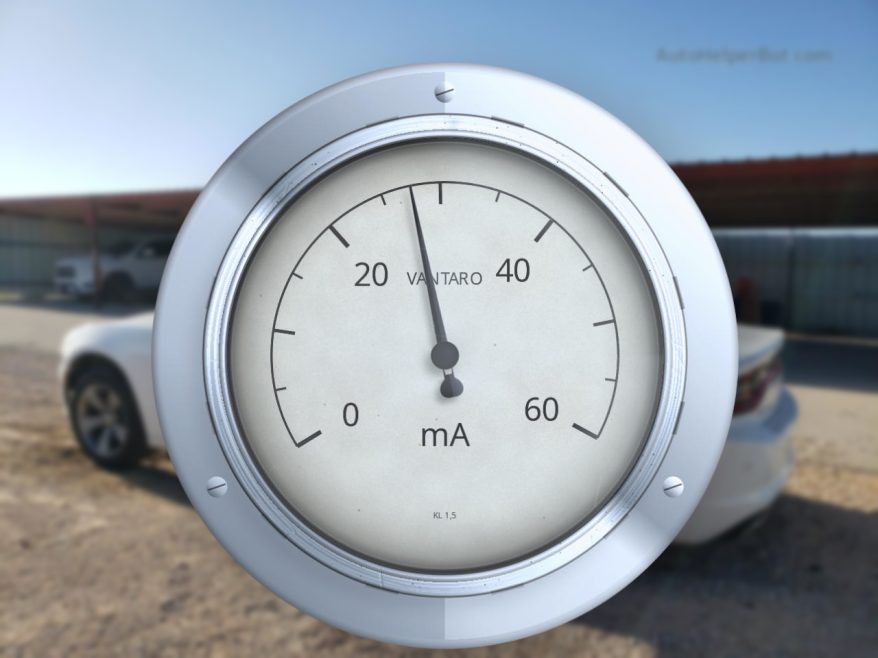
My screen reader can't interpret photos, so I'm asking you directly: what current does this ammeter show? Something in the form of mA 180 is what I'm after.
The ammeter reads mA 27.5
